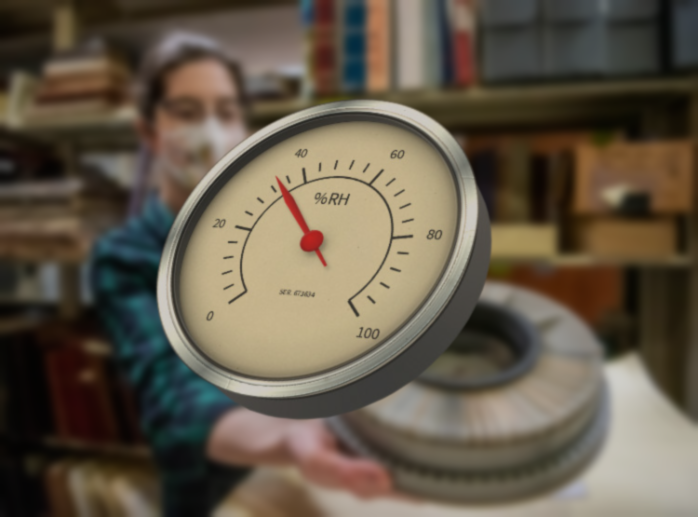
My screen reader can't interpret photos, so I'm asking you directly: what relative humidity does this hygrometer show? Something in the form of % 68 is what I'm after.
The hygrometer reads % 34
